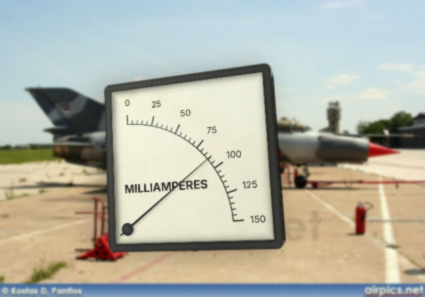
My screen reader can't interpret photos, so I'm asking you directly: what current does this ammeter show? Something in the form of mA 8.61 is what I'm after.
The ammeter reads mA 90
